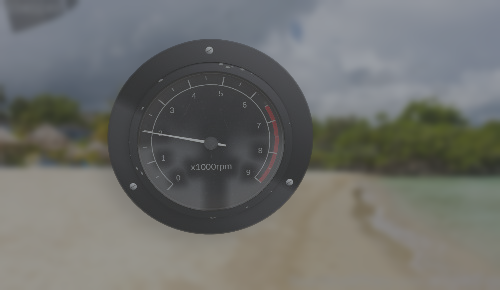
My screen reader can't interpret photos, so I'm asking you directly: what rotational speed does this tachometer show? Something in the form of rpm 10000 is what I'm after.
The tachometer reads rpm 2000
